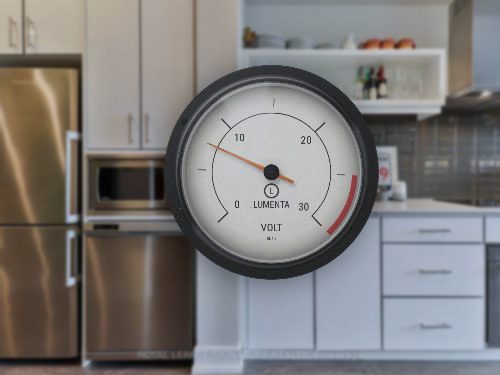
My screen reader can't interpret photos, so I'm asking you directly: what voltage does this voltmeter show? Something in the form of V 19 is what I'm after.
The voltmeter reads V 7.5
